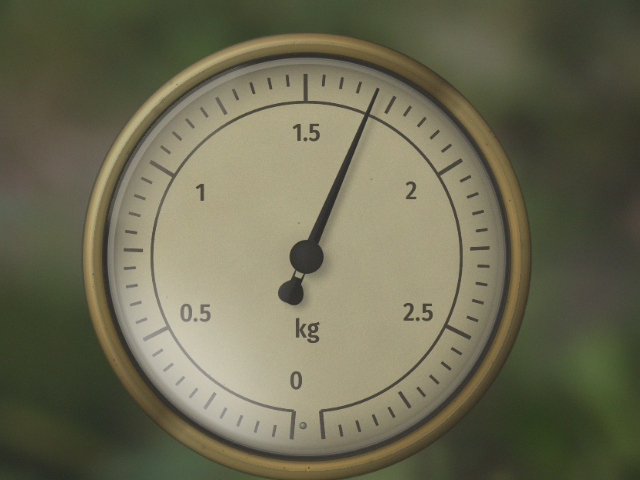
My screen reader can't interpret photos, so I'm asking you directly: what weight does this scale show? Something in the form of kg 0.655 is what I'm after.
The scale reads kg 1.7
